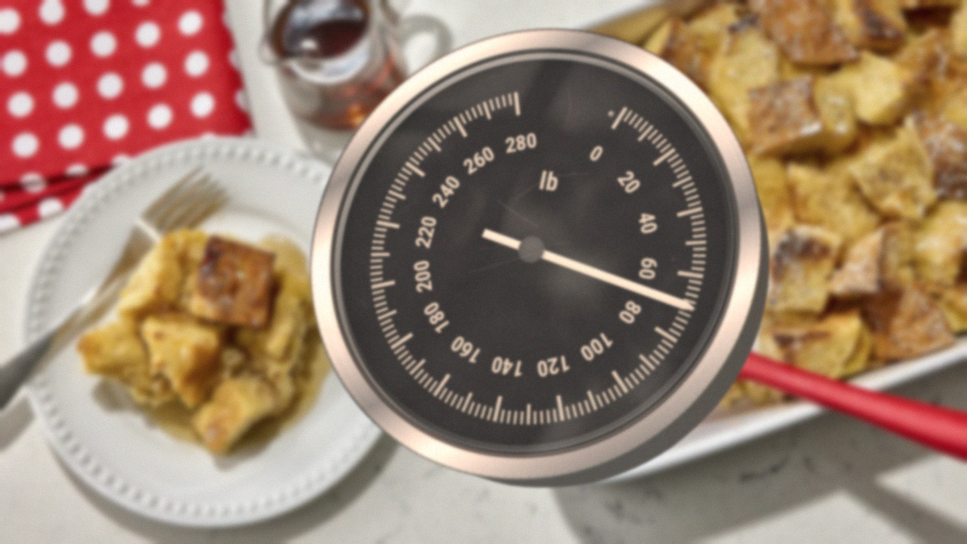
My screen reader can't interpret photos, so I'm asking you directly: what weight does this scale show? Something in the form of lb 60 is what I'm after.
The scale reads lb 70
